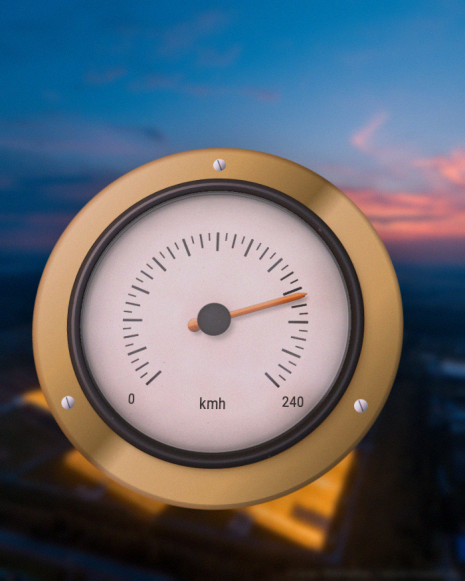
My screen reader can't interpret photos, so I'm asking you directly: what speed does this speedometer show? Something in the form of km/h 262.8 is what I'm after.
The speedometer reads km/h 185
